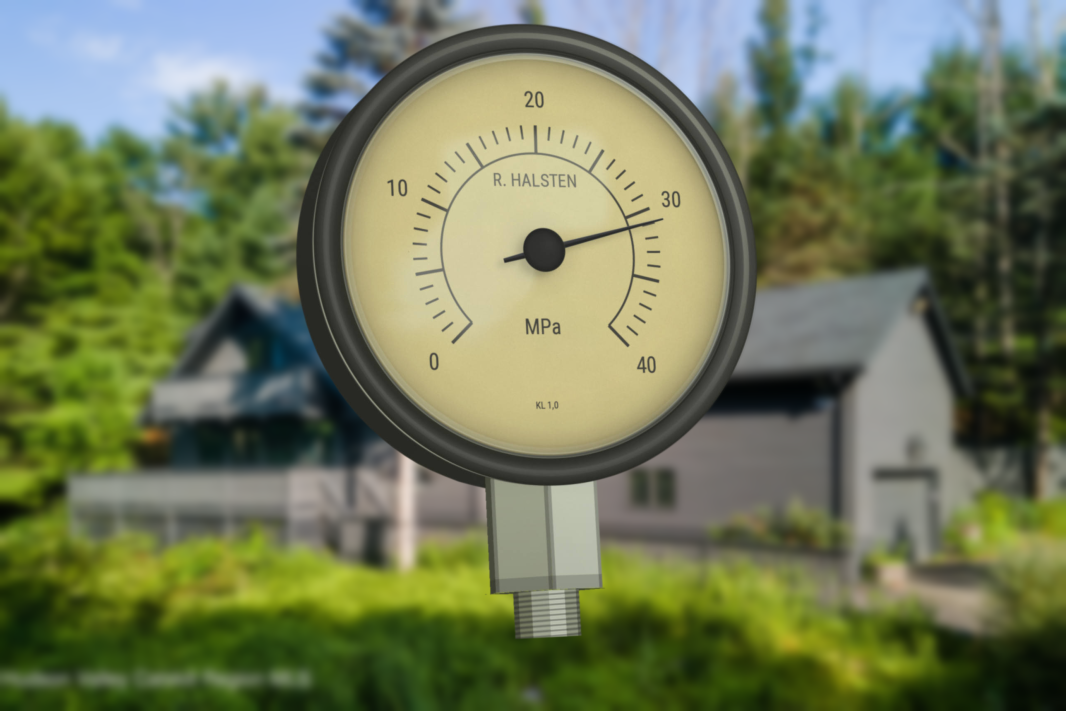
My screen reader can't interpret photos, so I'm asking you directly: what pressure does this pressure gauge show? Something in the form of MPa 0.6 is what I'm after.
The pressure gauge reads MPa 31
